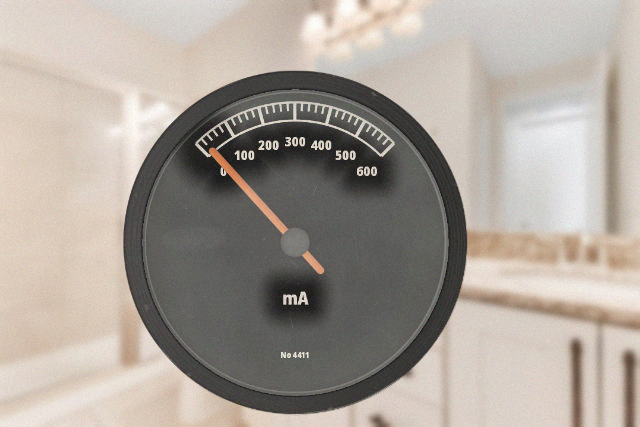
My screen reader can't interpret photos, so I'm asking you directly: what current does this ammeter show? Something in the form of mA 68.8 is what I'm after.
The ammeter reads mA 20
